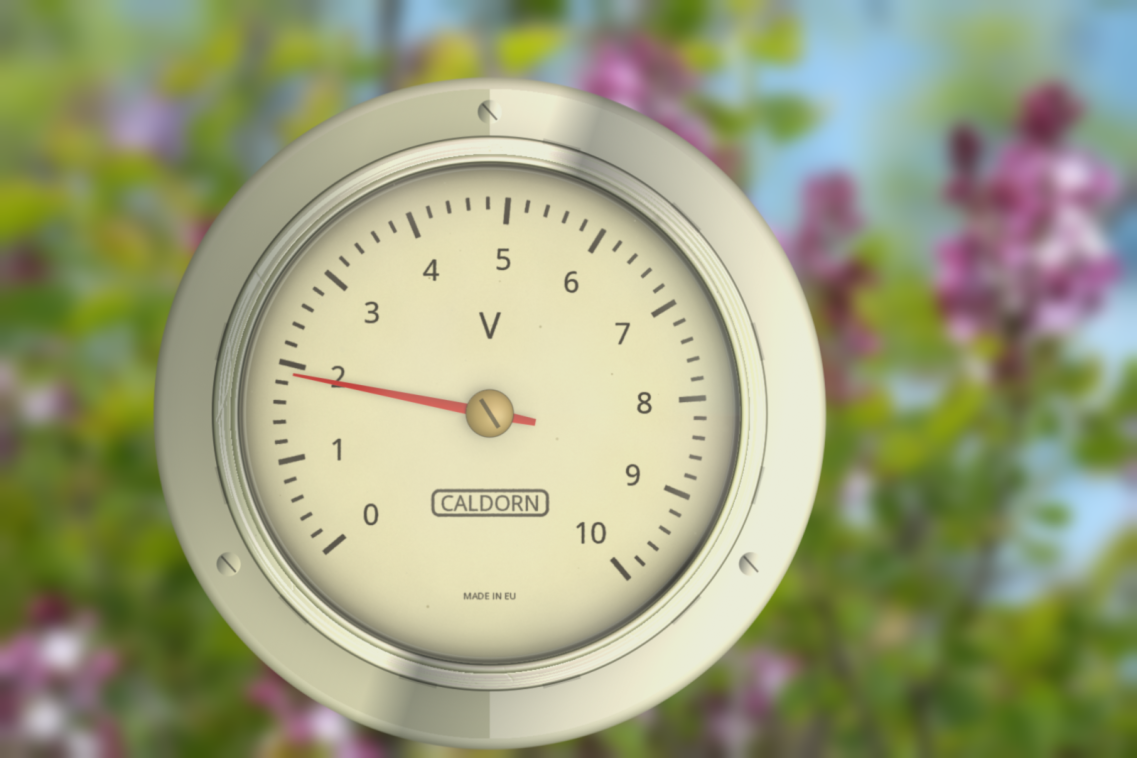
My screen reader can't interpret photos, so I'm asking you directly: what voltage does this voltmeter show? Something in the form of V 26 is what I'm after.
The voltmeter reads V 1.9
